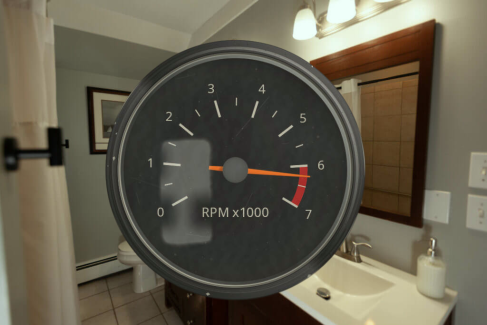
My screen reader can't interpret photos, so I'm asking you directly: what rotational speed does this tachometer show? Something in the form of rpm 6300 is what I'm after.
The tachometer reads rpm 6250
